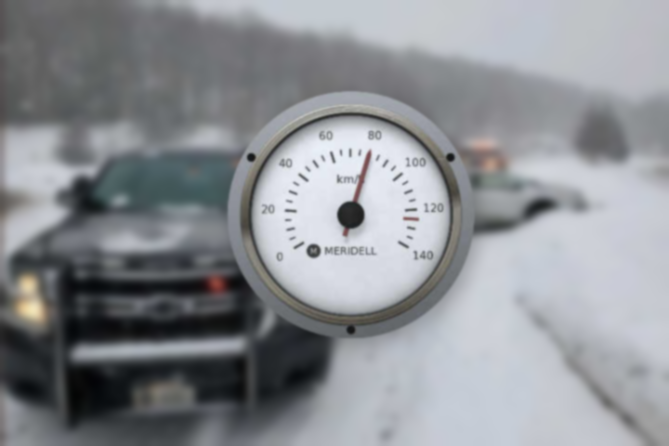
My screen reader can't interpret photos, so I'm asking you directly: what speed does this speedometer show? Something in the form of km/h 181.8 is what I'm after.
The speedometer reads km/h 80
